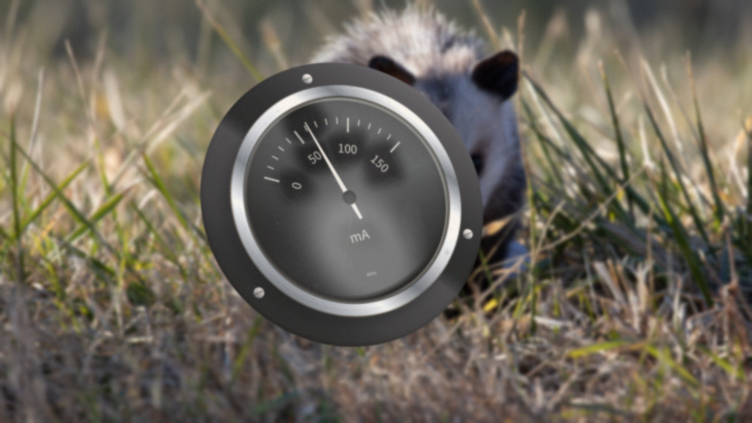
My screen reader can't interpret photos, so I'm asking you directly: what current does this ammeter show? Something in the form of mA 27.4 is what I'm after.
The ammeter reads mA 60
